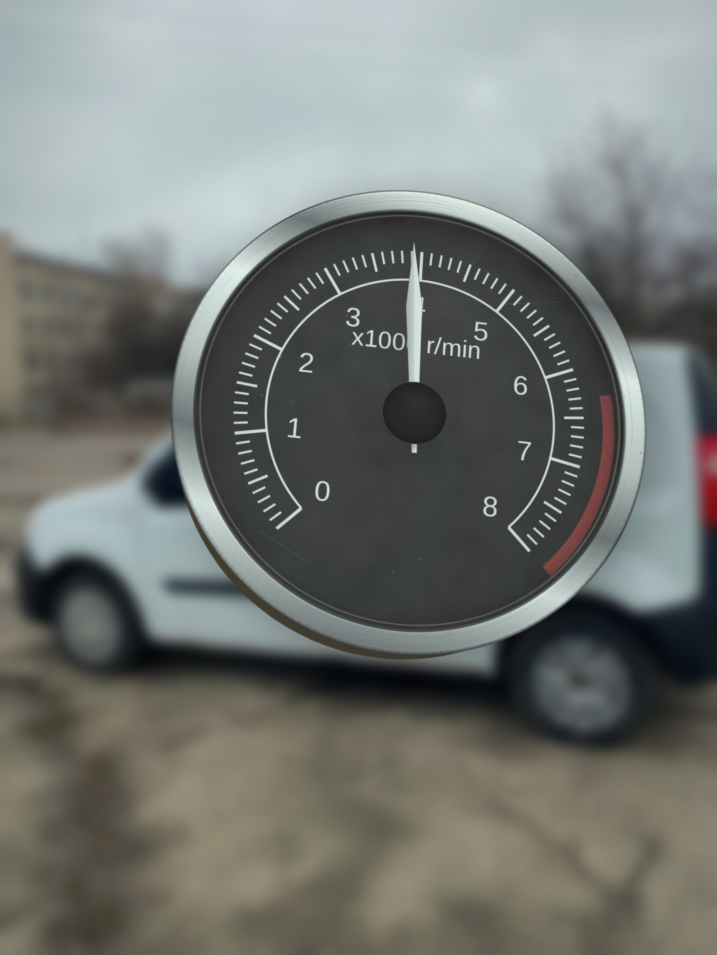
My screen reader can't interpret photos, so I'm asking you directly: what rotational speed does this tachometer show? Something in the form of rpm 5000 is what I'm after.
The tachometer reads rpm 3900
